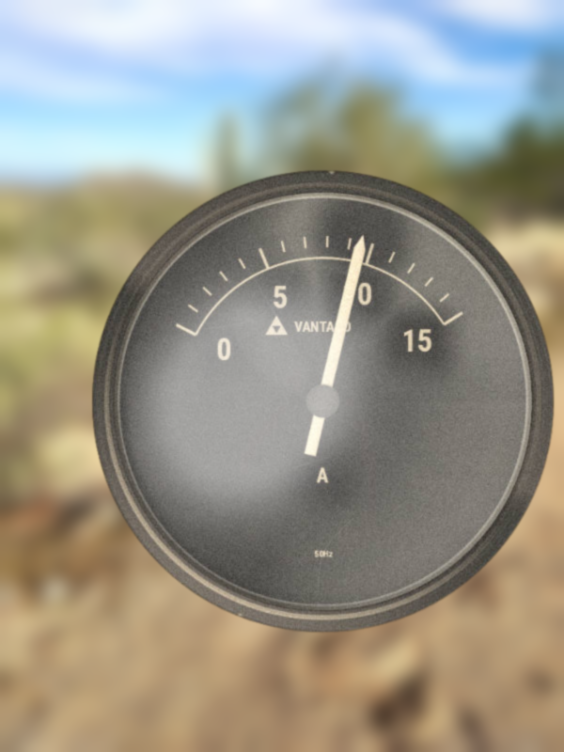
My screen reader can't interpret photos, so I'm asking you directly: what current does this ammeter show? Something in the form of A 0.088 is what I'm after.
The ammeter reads A 9.5
